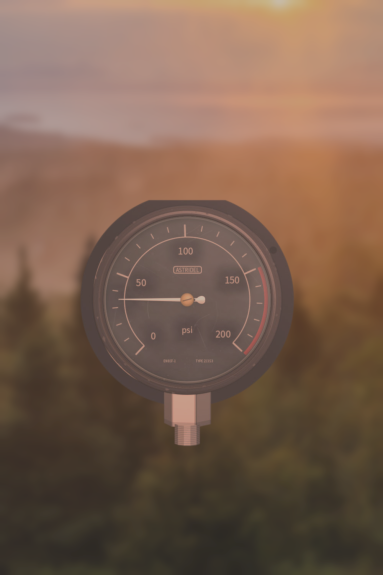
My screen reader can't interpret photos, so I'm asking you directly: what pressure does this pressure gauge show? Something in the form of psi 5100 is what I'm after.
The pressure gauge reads psi 35
